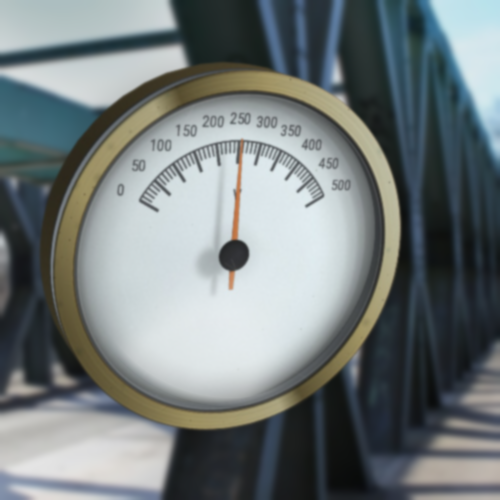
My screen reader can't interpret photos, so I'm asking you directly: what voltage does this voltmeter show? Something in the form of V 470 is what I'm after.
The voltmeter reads V 250
